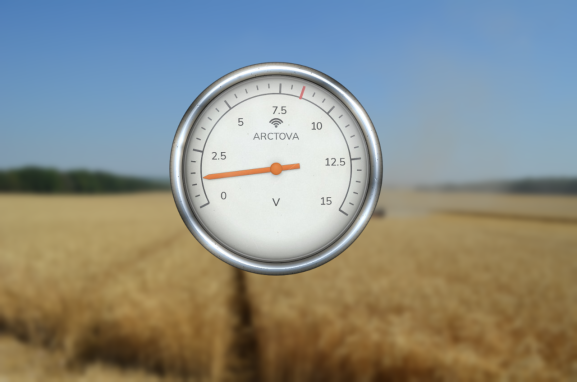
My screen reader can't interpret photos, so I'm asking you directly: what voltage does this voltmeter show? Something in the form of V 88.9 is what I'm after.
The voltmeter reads V 1.25
